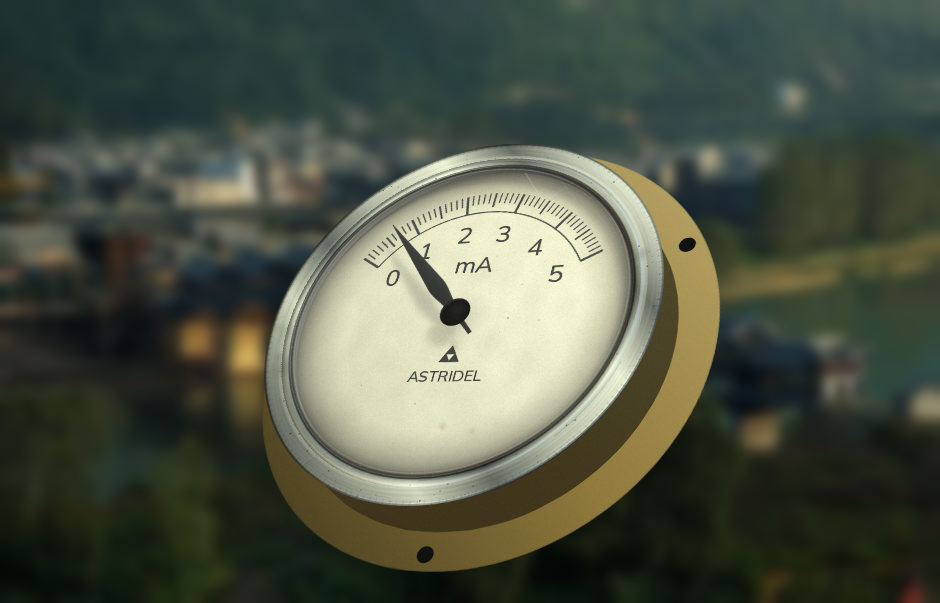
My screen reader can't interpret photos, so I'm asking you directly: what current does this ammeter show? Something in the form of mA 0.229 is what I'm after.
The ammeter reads mA 0.7
